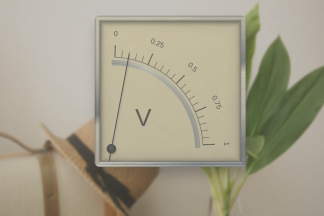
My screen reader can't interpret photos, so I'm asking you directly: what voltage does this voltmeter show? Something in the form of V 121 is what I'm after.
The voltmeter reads V 0.1
